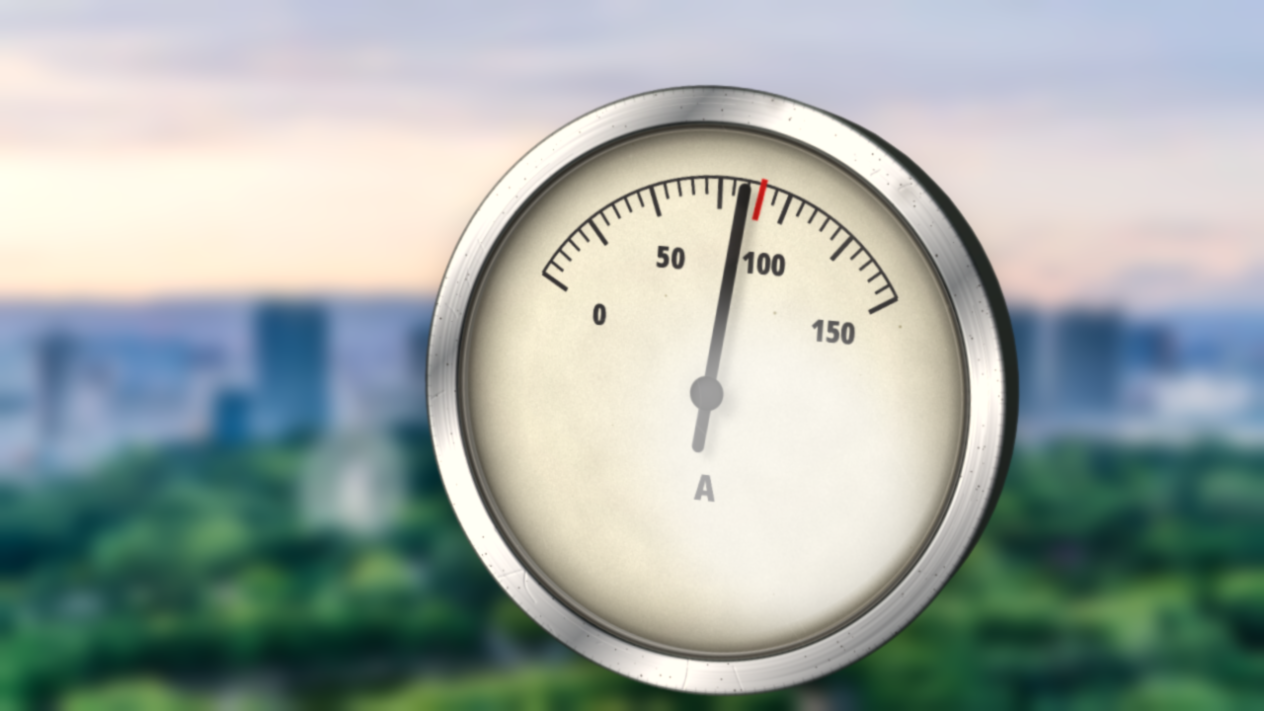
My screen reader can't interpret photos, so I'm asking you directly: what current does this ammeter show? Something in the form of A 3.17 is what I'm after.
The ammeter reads A 85
